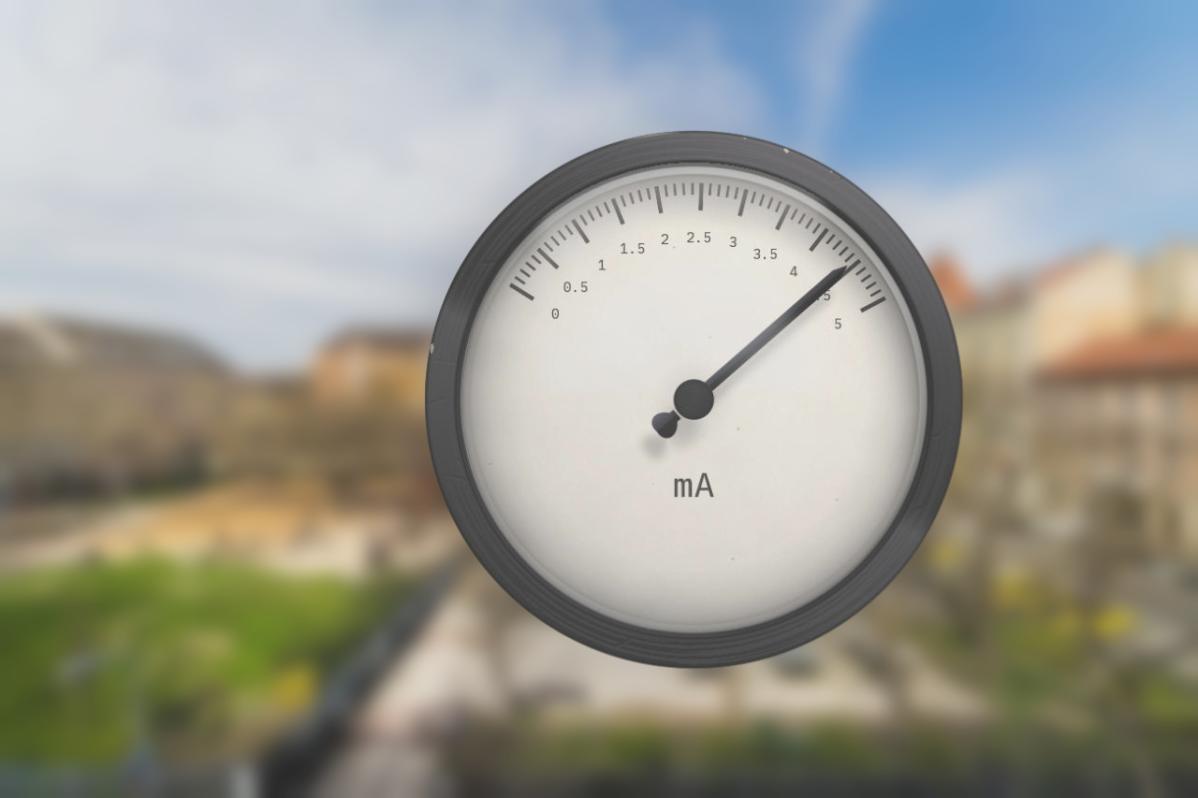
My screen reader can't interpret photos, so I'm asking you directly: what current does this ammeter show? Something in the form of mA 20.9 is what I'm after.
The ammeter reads mA 4.45
